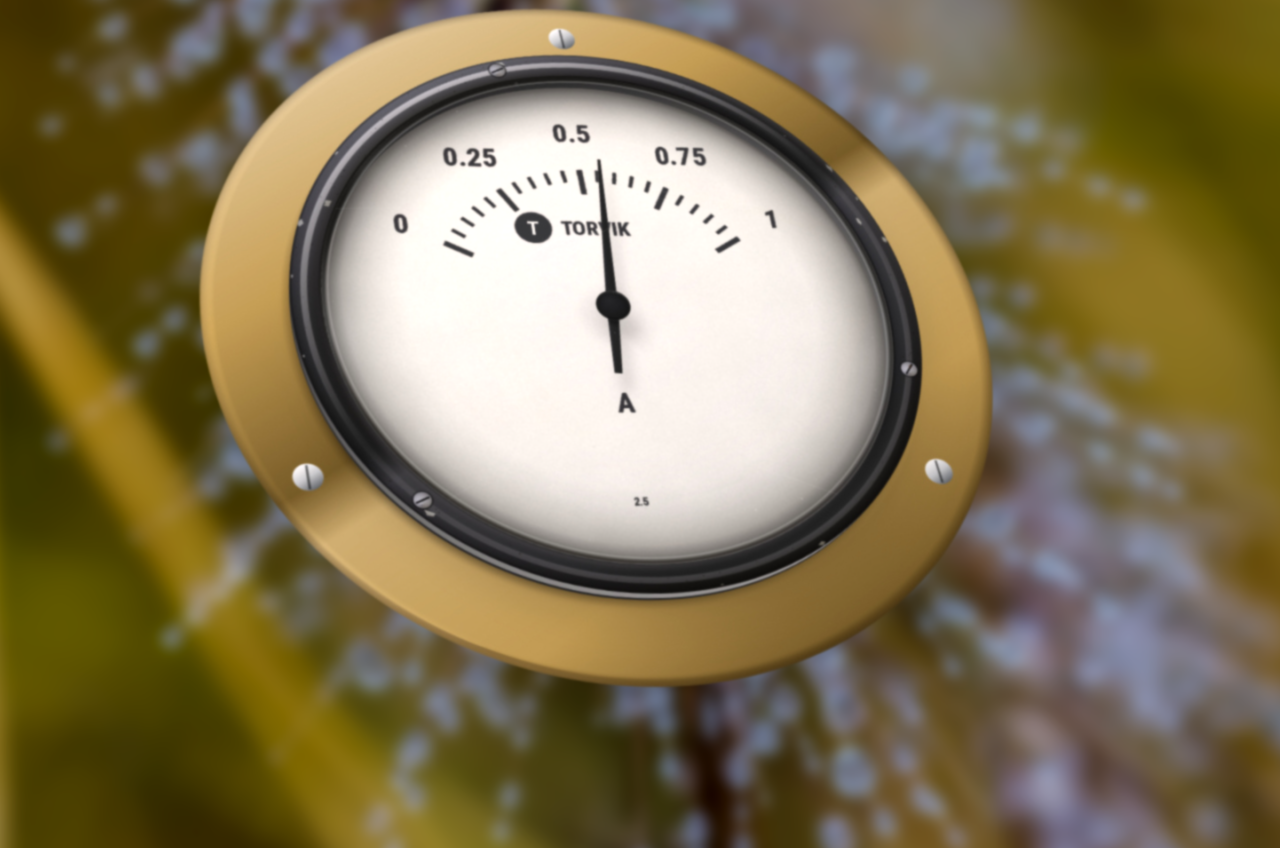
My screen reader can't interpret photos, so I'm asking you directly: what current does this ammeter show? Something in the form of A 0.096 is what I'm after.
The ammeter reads A 0.55
